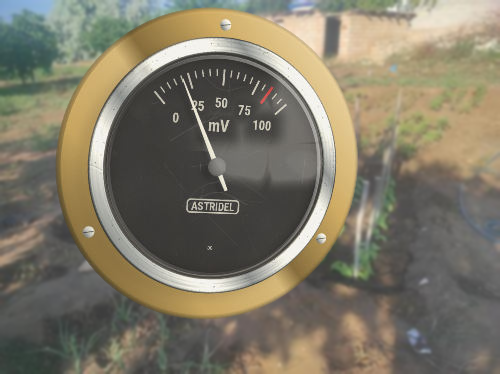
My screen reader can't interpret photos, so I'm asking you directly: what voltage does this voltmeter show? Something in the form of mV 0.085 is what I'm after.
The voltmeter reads mV 20
